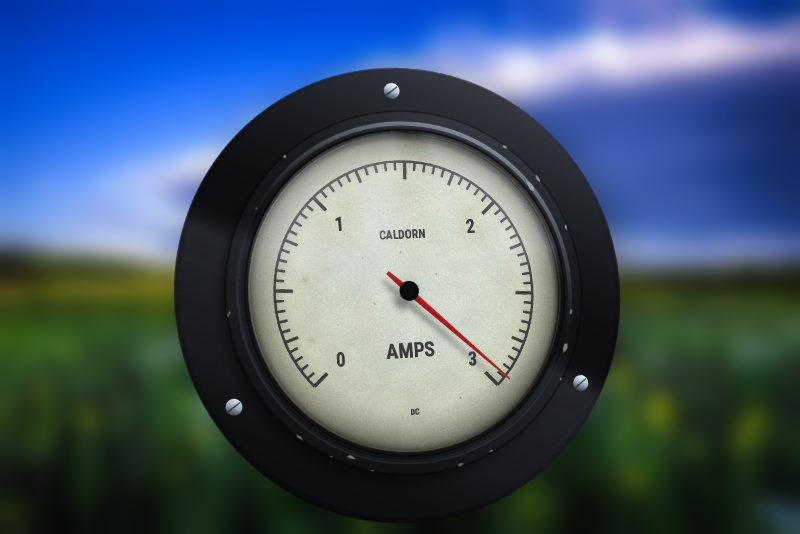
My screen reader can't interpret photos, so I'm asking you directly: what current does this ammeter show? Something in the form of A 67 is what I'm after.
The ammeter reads A 2.95
